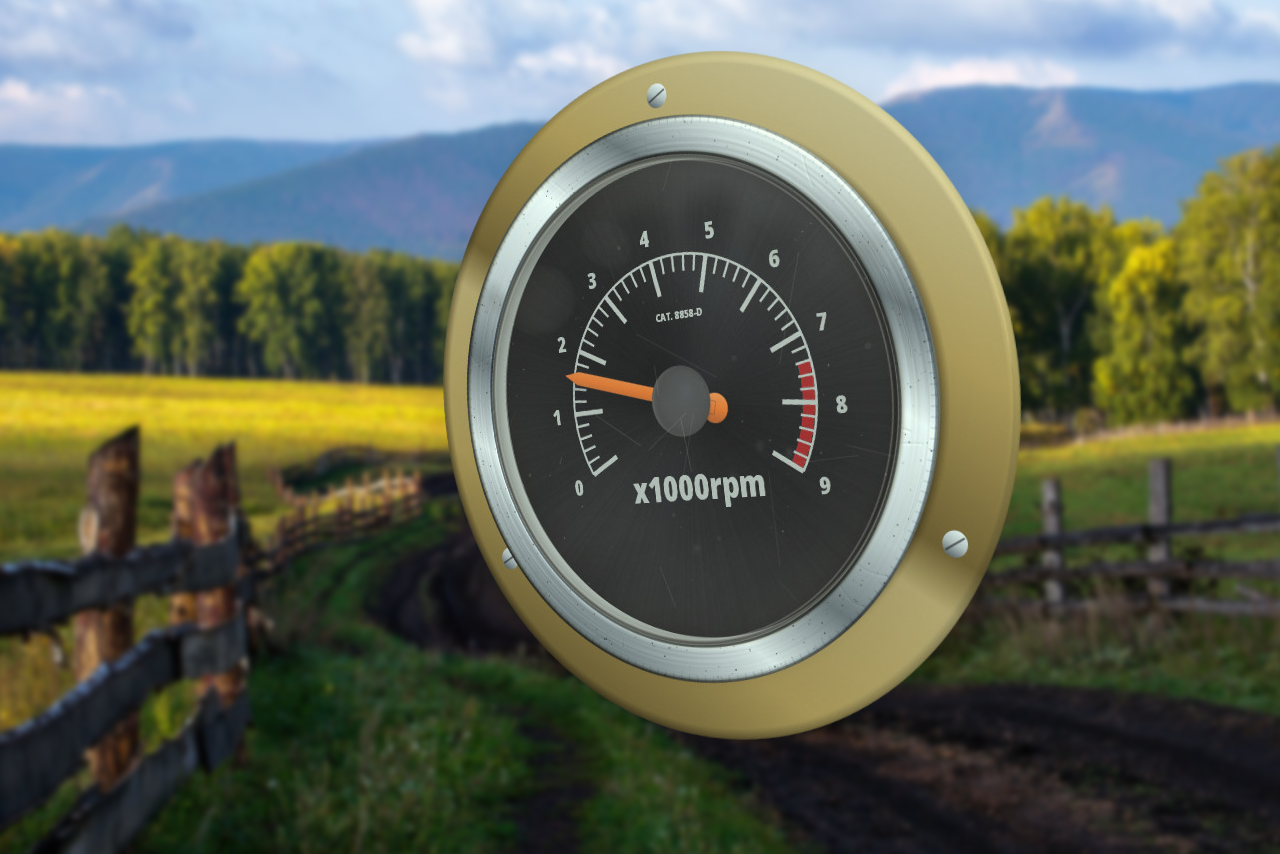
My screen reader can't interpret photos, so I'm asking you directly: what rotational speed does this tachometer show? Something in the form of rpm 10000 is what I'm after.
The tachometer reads rpm 1600
